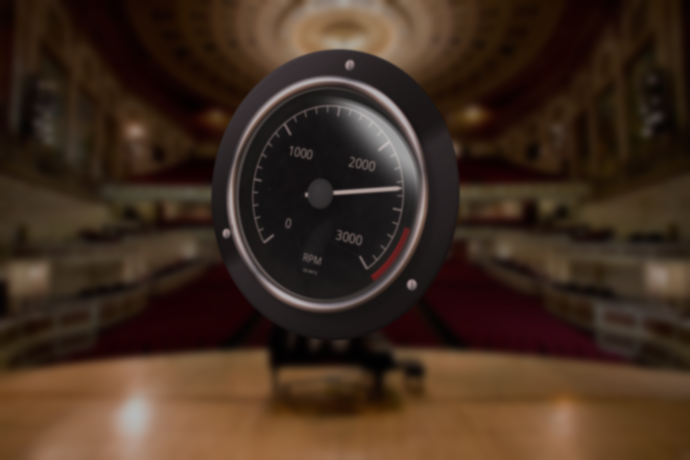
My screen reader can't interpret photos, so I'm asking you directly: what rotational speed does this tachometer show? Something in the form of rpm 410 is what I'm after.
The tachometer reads rpm 2350
